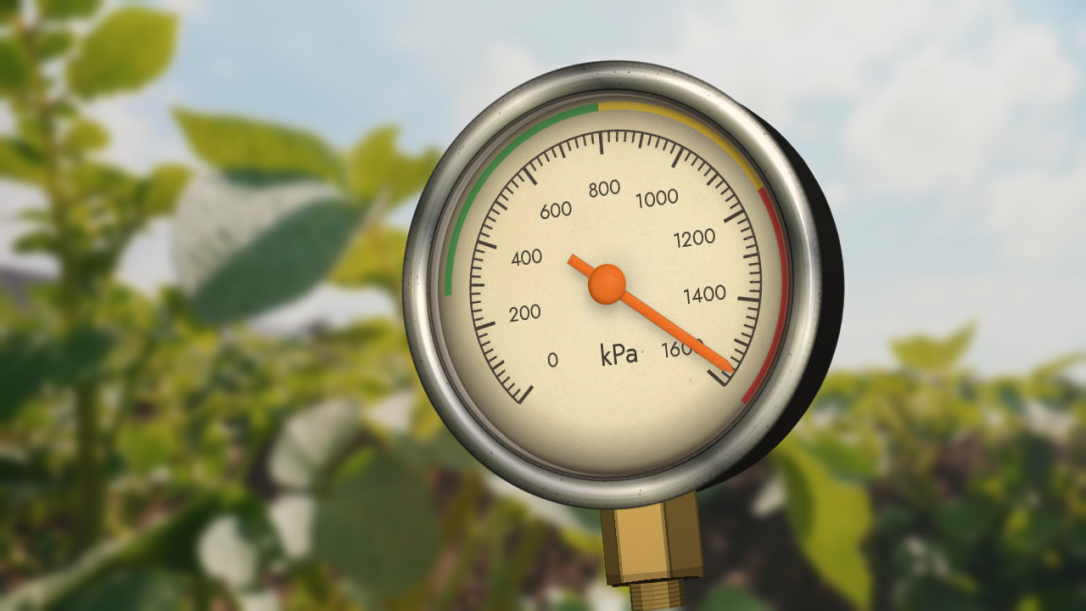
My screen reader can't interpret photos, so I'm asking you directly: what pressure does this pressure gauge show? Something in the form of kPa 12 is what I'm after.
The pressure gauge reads kPa 1560
